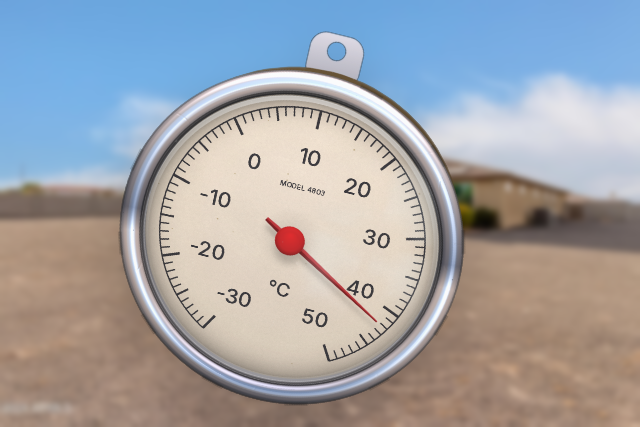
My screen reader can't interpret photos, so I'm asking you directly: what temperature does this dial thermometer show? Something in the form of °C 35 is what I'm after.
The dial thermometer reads °C 42
